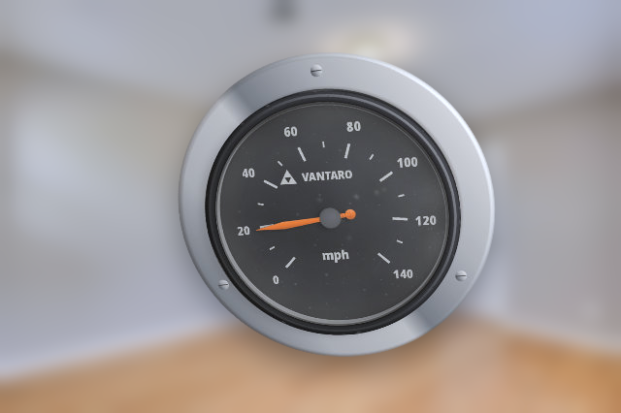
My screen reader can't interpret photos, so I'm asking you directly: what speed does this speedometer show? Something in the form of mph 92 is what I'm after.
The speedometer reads mph 20
